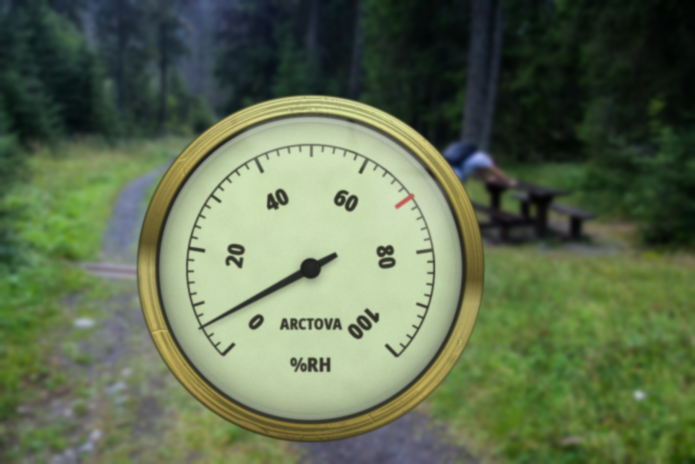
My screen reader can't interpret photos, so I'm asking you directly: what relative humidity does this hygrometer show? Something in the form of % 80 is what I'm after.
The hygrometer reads % 6
